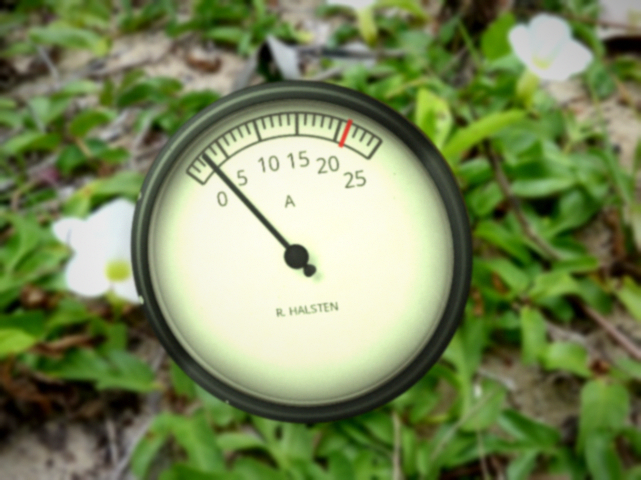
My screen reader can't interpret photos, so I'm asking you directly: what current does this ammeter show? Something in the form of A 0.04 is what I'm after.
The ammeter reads A 3
